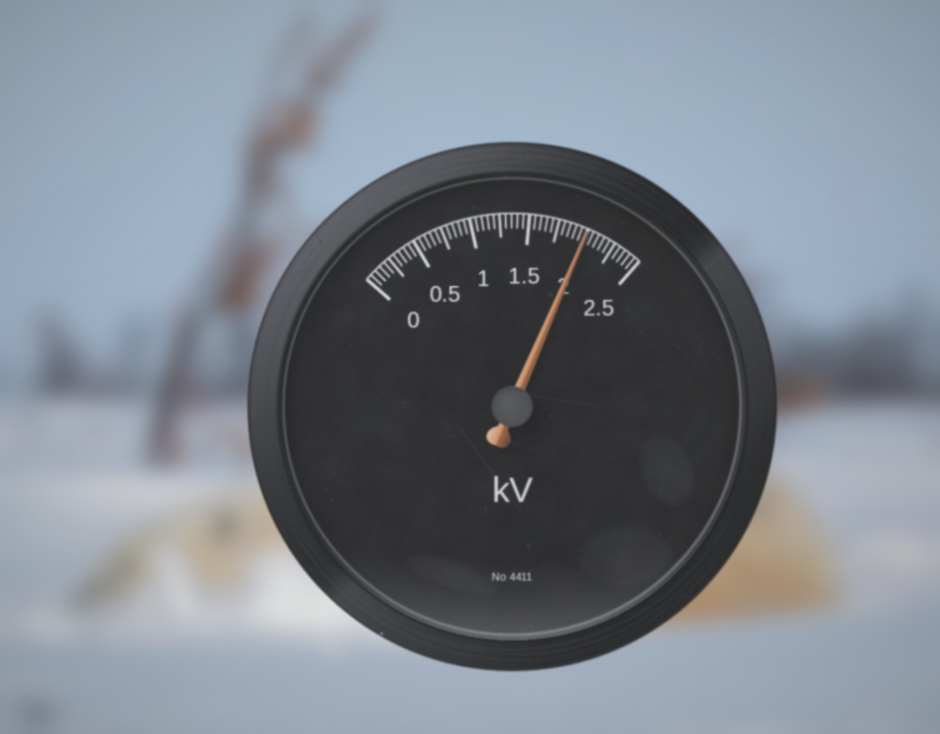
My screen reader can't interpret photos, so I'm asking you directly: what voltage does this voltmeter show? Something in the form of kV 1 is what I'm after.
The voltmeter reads kV 2
